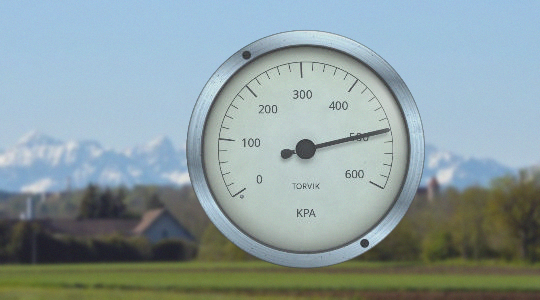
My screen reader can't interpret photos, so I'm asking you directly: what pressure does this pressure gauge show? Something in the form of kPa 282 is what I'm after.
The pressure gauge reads kPa 500
